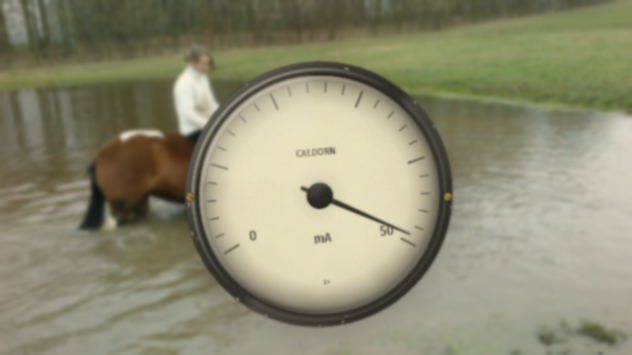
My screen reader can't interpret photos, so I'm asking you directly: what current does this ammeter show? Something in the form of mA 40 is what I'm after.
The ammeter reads mA 49
